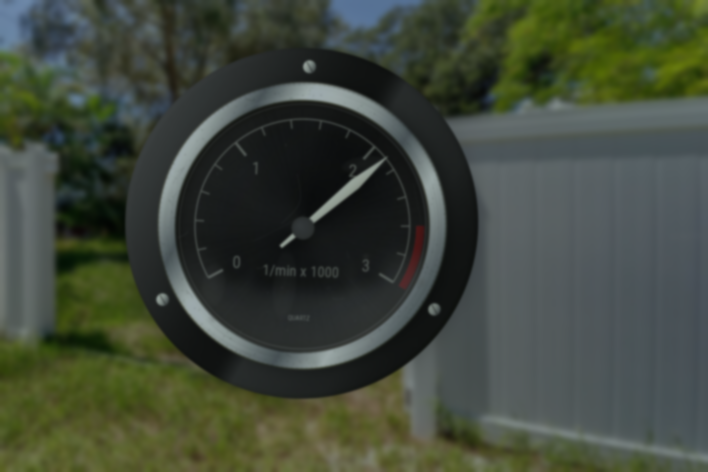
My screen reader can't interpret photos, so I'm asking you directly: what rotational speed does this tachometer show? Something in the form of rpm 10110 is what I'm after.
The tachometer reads rpm 2100
